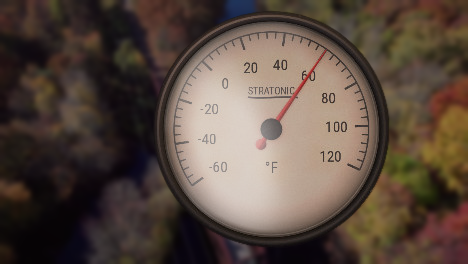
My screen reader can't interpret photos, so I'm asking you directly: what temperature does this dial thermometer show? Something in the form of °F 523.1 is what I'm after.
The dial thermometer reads °F 60
